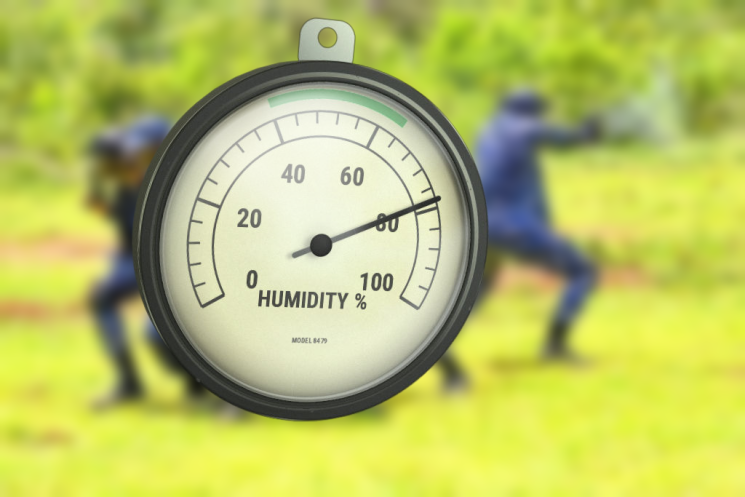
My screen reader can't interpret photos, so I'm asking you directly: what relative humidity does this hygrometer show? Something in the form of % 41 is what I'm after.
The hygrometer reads % 78
